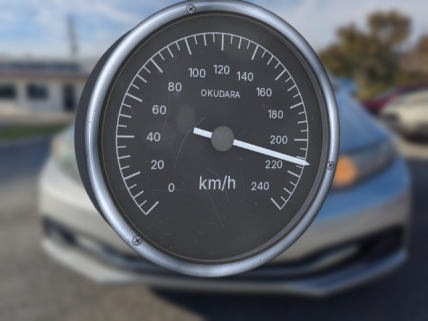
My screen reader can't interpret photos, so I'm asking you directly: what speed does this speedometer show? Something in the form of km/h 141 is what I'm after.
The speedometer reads km/h 212.5
